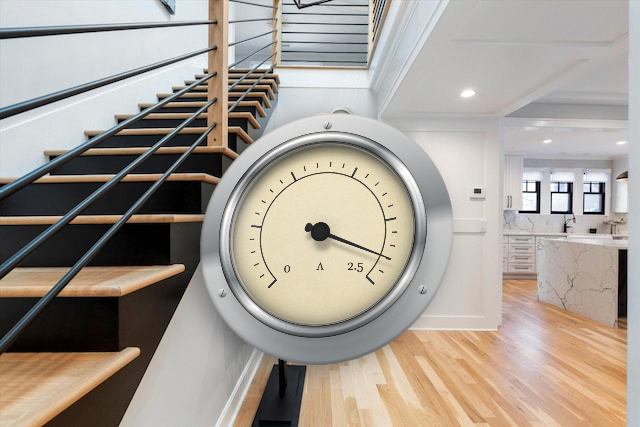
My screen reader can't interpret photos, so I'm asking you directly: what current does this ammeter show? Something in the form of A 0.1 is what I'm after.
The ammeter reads A 2.3
